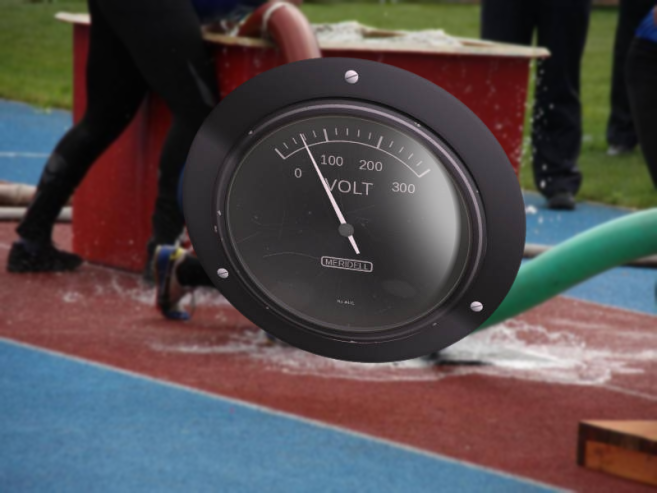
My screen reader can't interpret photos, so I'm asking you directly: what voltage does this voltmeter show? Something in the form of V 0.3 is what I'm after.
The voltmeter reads V 60
